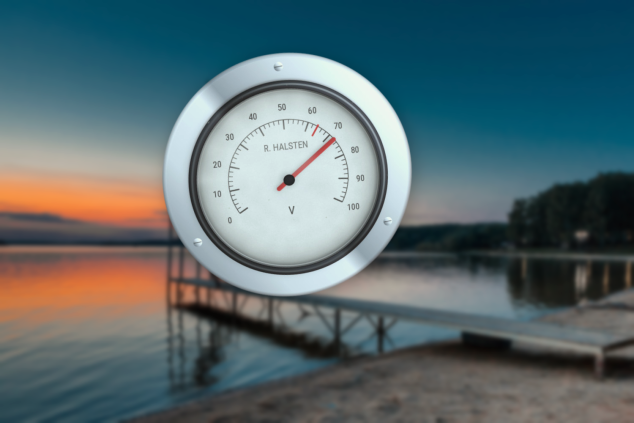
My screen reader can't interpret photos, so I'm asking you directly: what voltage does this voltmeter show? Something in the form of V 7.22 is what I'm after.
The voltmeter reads V 72
